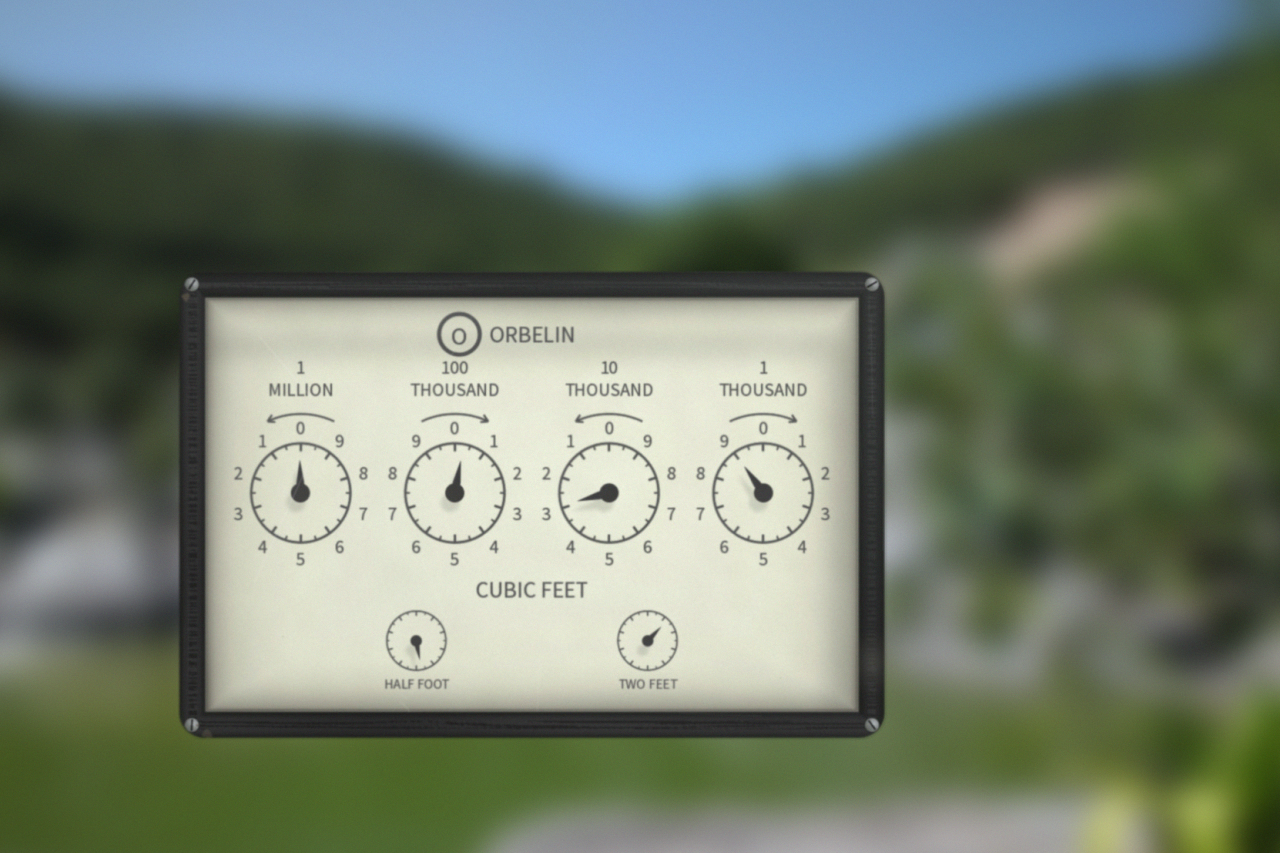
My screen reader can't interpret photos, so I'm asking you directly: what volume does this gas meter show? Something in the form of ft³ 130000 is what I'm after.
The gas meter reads ft³ 2900
